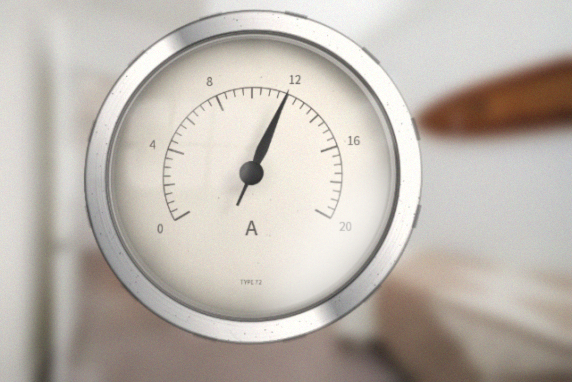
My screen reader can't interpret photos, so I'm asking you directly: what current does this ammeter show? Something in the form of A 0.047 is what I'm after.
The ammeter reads A 12
